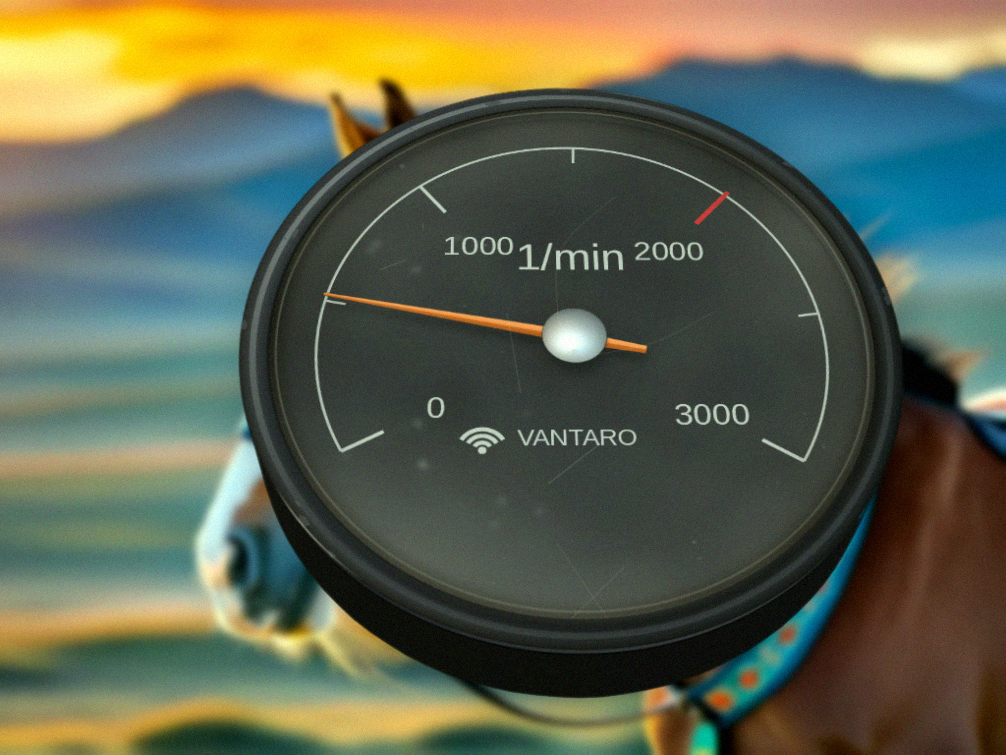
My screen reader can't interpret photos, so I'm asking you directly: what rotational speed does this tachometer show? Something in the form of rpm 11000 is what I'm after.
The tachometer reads rpm 500
